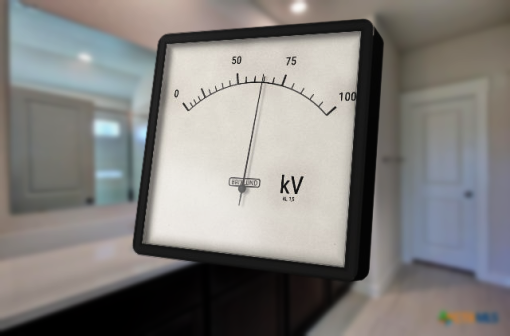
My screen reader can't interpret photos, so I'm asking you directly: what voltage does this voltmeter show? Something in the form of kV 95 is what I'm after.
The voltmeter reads kV 65
